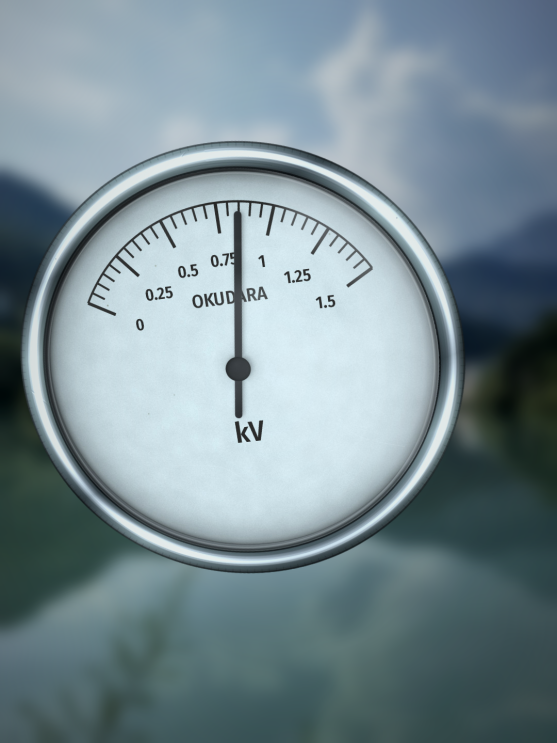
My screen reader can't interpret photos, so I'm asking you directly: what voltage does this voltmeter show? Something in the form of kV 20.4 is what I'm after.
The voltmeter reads kV 0.85
